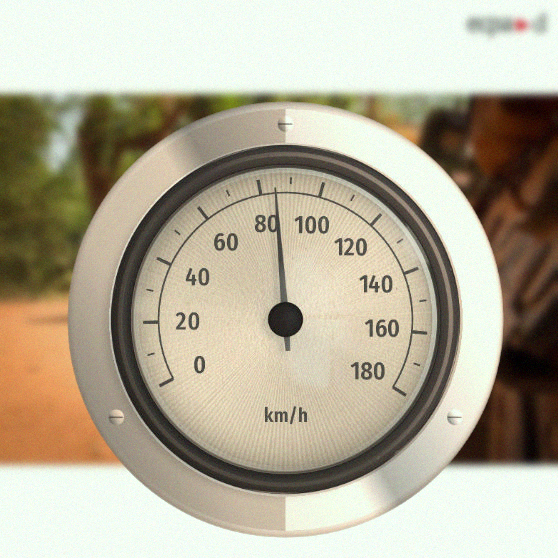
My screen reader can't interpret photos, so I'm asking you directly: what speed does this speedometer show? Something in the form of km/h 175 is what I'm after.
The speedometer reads km/h 85
